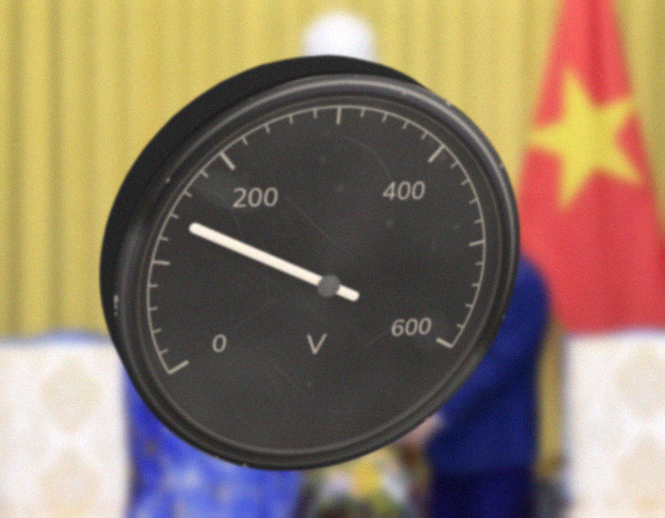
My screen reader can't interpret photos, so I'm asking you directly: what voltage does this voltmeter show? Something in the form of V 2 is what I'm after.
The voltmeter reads V 140
